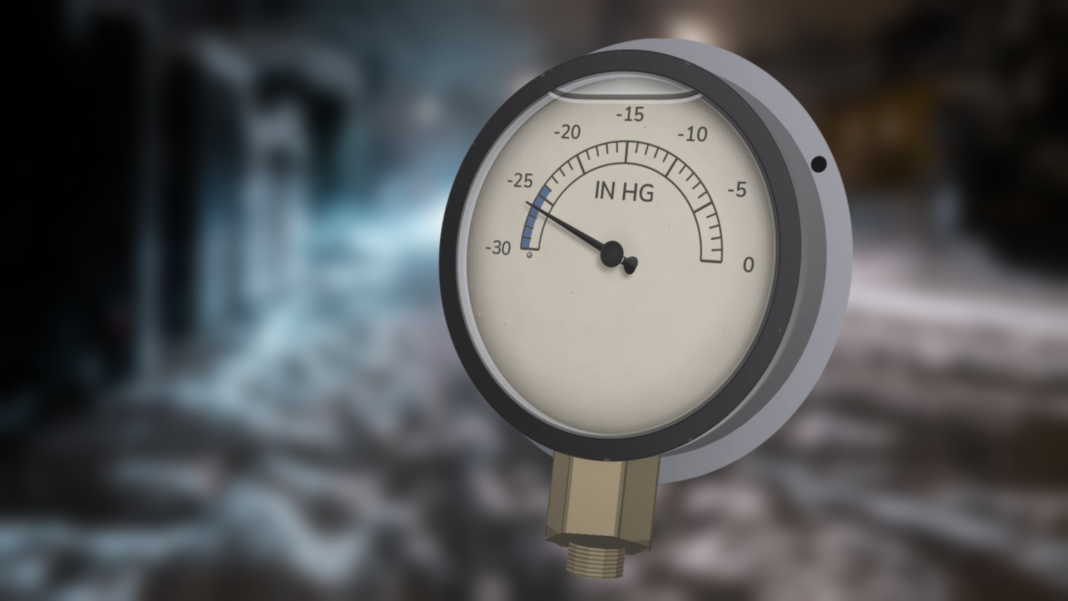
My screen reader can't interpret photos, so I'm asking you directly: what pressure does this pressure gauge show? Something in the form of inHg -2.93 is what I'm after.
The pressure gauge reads inHg -26
